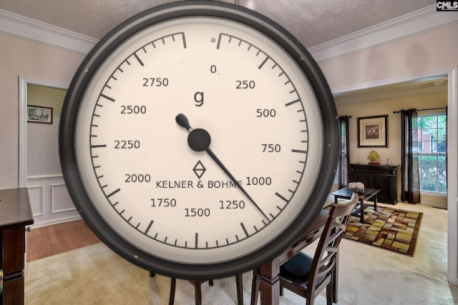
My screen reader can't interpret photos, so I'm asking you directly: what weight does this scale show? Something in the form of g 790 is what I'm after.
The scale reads g 1125
